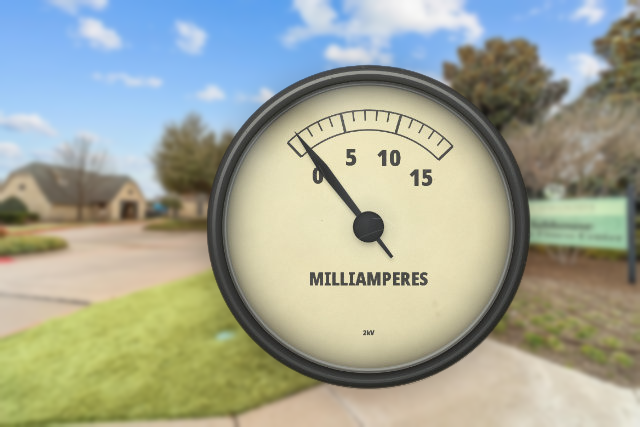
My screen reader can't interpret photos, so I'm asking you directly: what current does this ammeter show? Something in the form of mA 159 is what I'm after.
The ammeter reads mA 1
